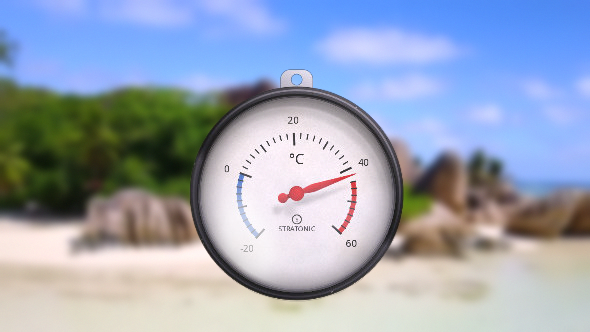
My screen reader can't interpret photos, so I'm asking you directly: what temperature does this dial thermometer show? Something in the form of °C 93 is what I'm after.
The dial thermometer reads °C 42
